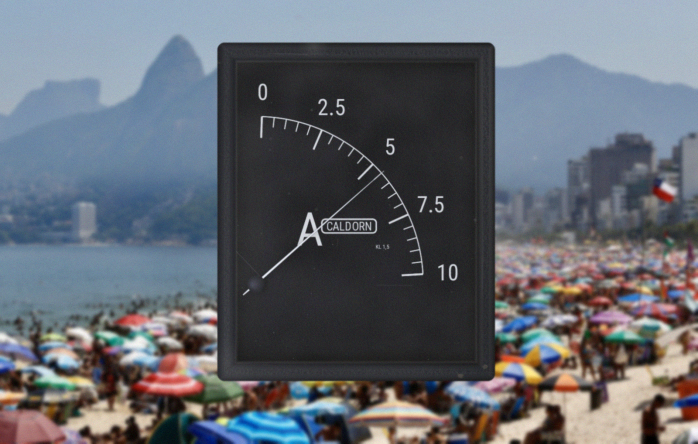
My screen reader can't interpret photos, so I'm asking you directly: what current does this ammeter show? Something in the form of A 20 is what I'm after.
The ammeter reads A 5.5
